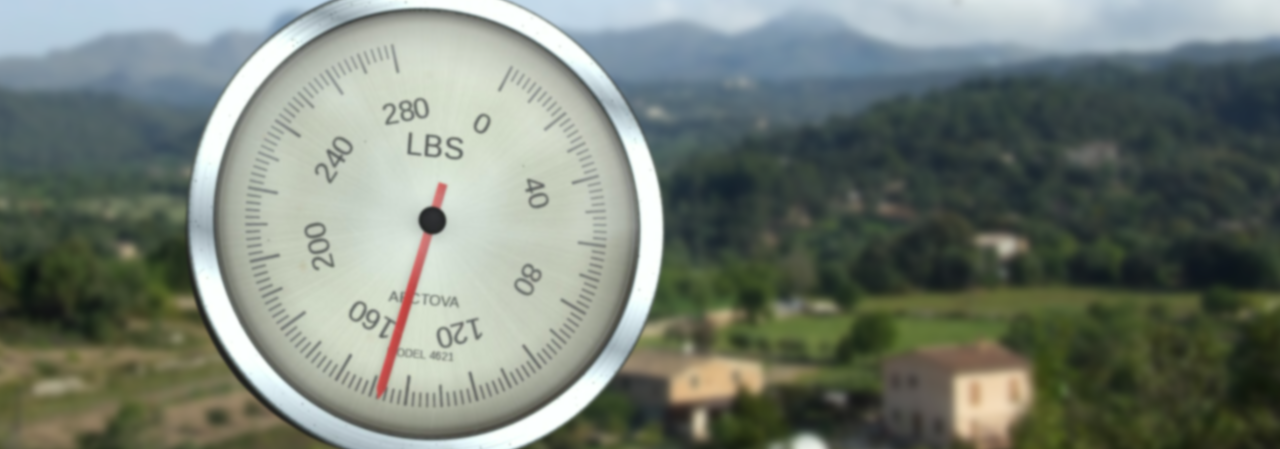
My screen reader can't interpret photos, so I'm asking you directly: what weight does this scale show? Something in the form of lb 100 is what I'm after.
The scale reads lb 148
